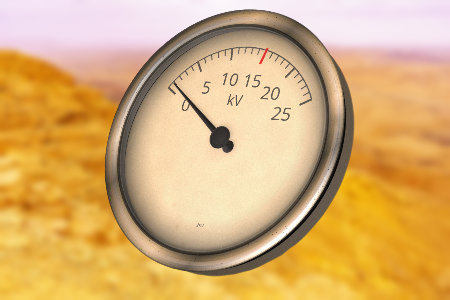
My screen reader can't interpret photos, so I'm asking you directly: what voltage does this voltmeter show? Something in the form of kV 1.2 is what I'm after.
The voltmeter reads kV 1
